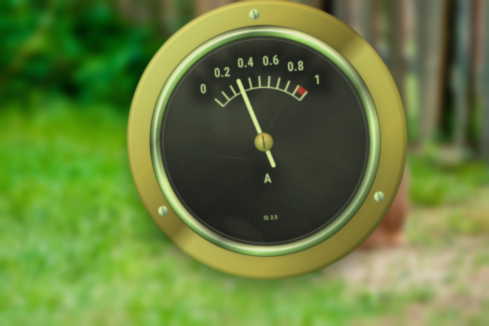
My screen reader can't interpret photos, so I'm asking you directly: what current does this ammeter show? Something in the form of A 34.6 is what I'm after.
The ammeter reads A 0.3
